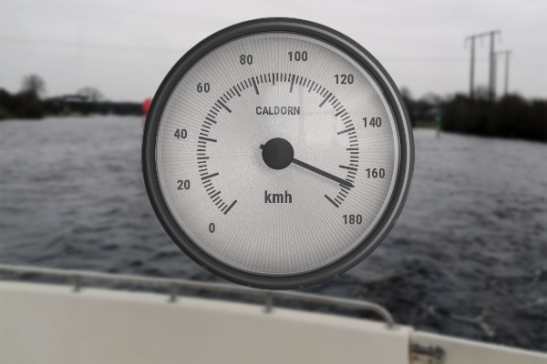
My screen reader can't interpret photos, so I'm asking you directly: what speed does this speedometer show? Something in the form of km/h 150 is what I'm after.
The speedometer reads km/h 168
